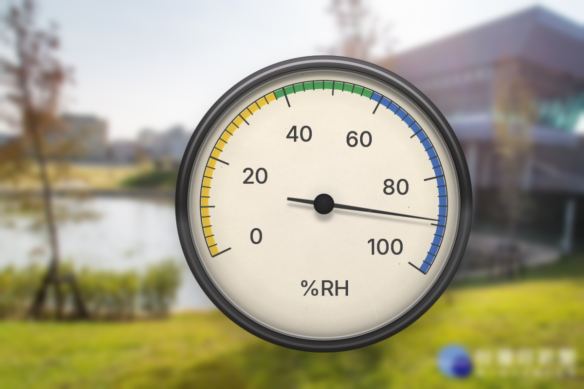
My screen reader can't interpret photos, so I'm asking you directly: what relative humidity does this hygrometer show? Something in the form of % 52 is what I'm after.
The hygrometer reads % 89
